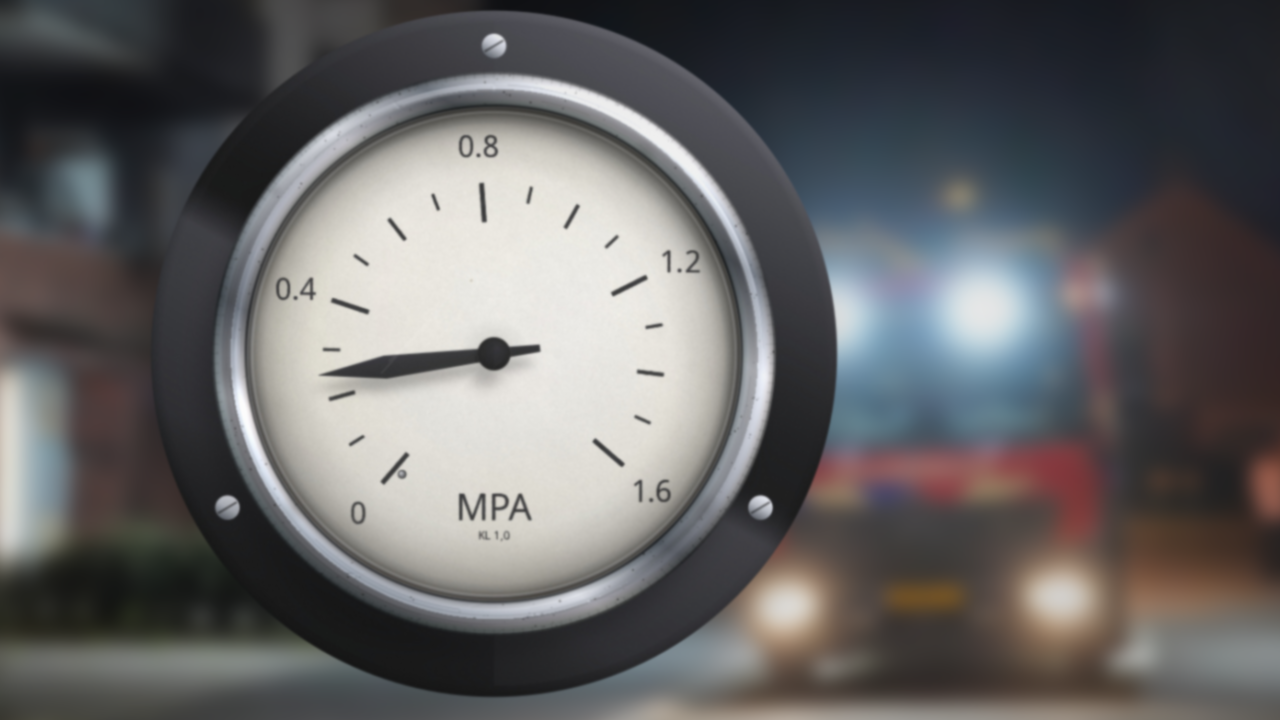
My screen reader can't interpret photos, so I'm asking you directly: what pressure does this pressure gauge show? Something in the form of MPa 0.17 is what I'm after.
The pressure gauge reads MPa 0.25
